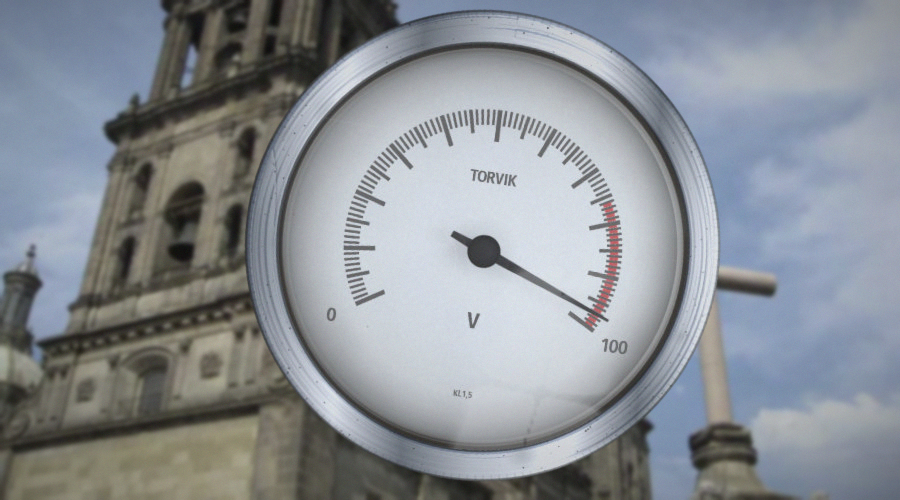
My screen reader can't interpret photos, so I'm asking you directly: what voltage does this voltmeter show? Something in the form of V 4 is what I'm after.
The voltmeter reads V 97
